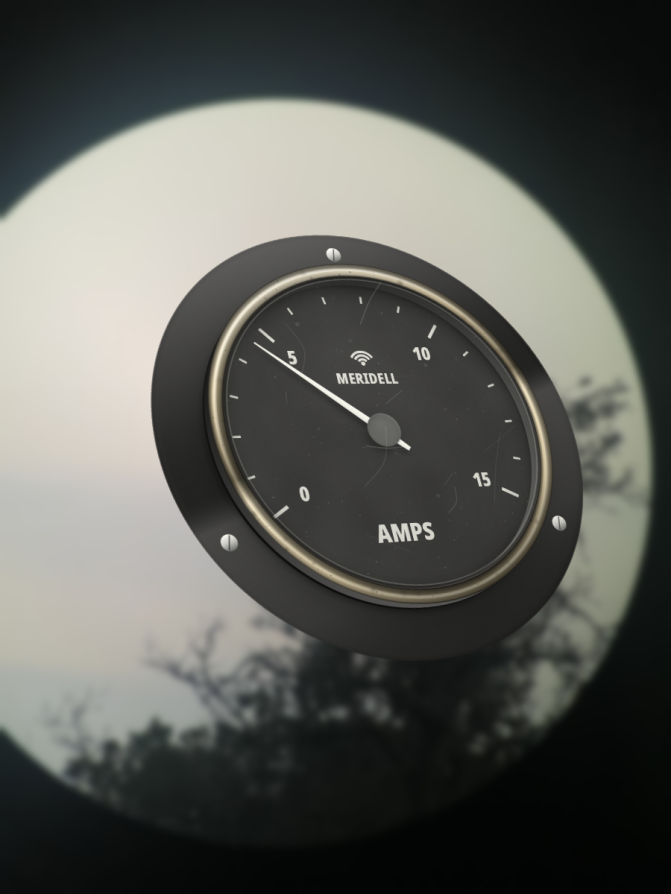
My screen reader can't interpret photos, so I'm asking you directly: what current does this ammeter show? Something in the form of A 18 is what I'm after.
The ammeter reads A 4.5
